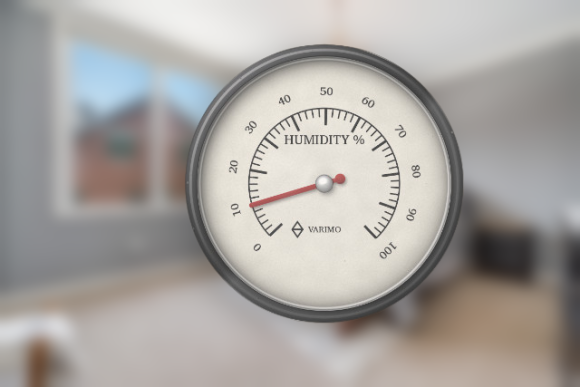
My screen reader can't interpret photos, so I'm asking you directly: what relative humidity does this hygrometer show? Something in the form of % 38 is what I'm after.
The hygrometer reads % 10
